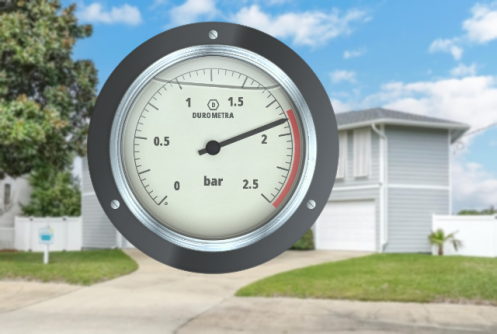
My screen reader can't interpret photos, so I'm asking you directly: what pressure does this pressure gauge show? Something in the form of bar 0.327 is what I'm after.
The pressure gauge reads bar 1.9
